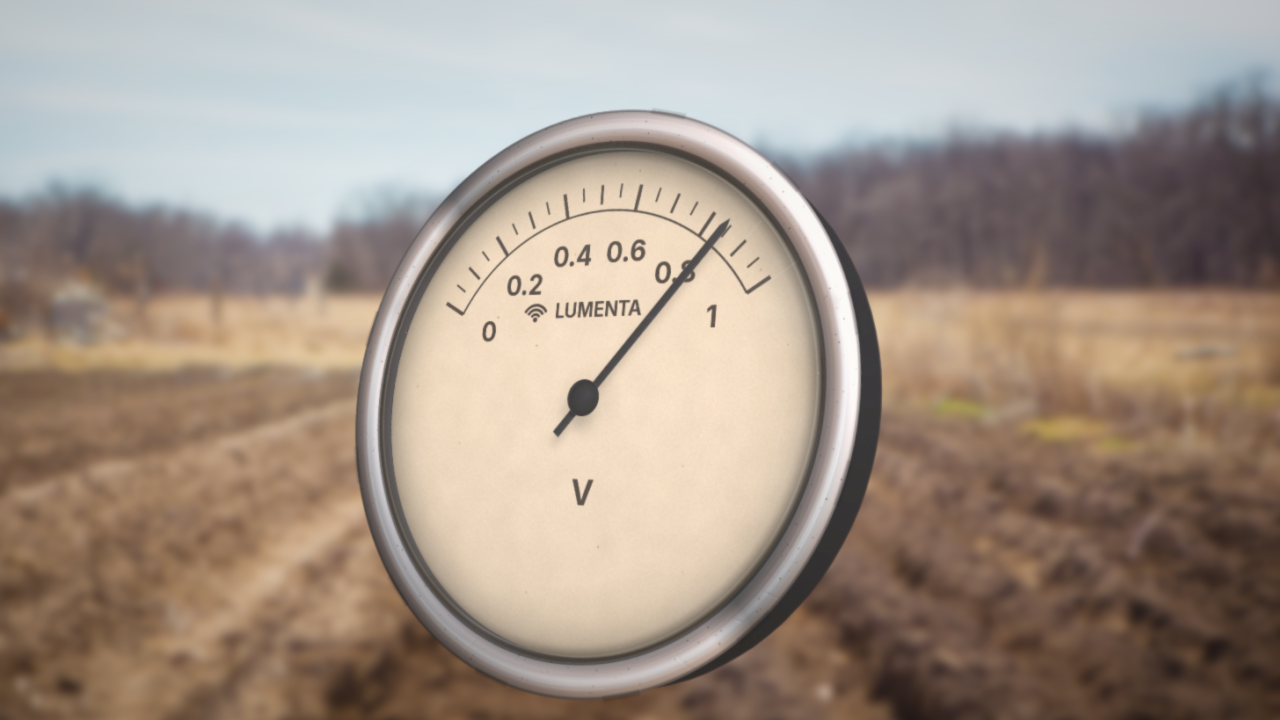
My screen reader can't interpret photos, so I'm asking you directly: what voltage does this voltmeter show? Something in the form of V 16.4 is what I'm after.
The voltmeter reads V 0.85
